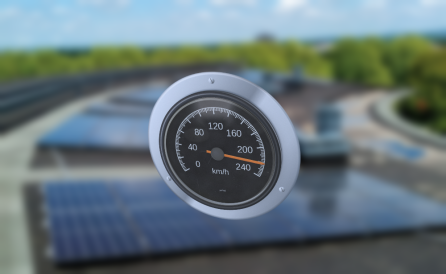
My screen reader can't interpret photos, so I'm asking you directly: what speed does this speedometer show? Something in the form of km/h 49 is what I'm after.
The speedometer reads km/h 220
